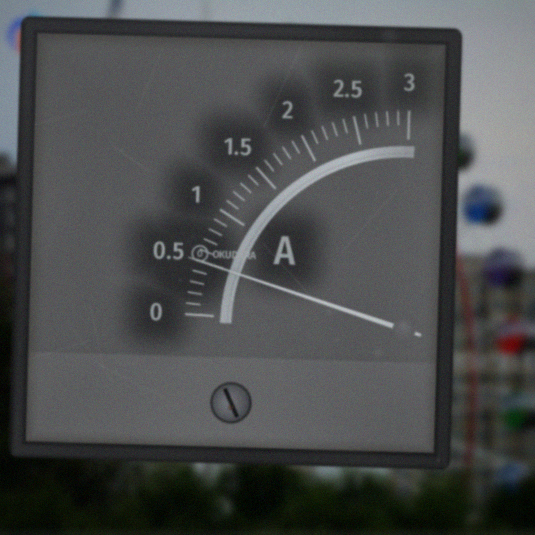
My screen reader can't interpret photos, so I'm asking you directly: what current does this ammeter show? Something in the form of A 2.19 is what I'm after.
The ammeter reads A 0.5
